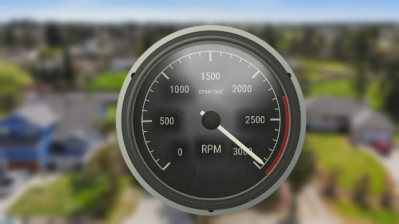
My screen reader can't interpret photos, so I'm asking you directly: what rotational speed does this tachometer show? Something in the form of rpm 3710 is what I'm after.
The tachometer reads rpm 2950
